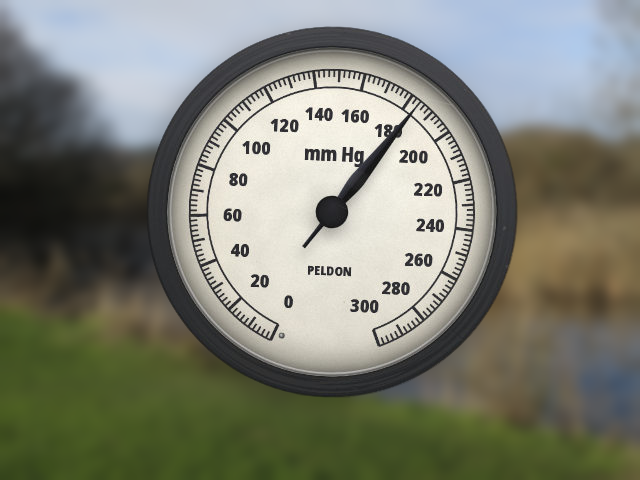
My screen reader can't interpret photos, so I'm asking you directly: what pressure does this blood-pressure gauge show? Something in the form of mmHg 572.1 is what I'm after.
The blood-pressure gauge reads mmHg 184
